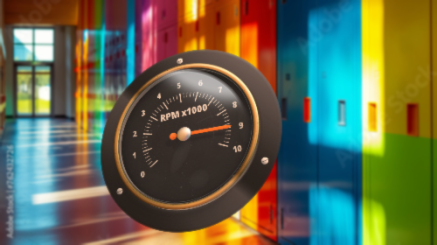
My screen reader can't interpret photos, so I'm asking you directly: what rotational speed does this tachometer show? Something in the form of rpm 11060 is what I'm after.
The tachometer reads rpm 9000
